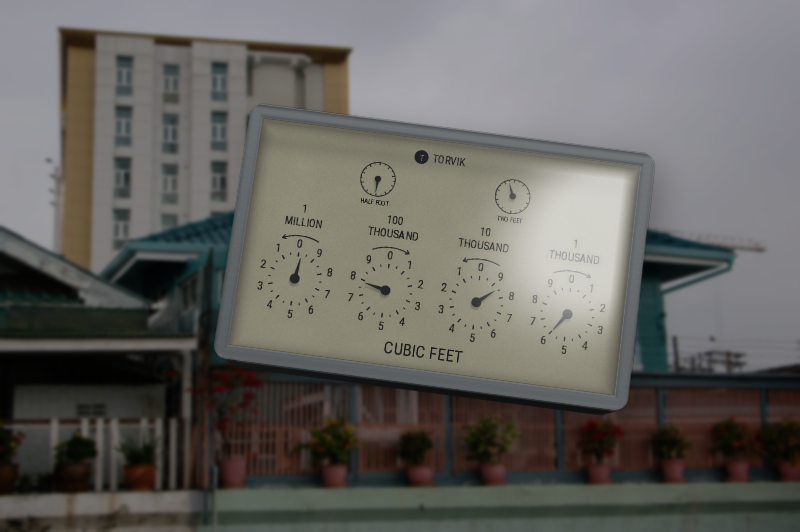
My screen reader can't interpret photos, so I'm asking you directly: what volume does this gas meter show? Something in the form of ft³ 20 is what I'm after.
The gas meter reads ft³ 978600
